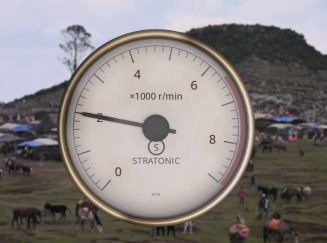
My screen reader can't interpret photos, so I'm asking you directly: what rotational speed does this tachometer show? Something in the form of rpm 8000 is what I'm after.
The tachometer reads rpm 2000
